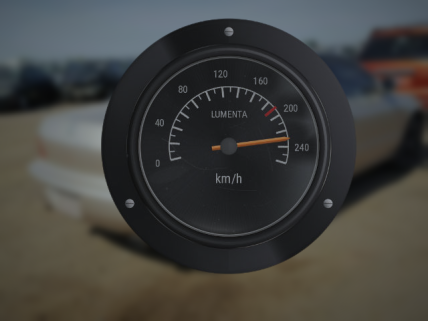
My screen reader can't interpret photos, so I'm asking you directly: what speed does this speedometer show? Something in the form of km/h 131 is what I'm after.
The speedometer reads km/h 230
